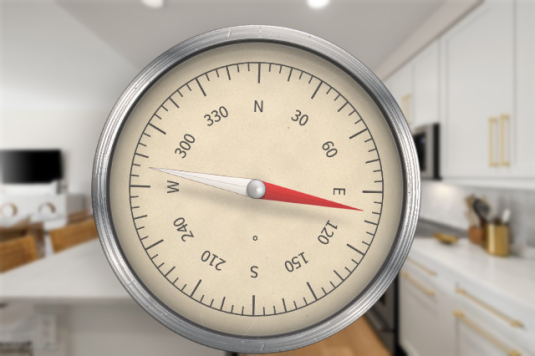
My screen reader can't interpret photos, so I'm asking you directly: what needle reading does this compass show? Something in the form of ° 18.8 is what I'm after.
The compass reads ° 100
